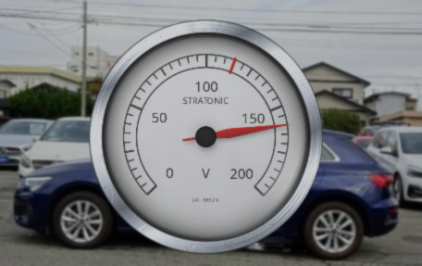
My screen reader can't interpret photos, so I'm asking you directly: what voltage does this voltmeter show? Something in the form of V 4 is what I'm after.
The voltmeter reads V 160
